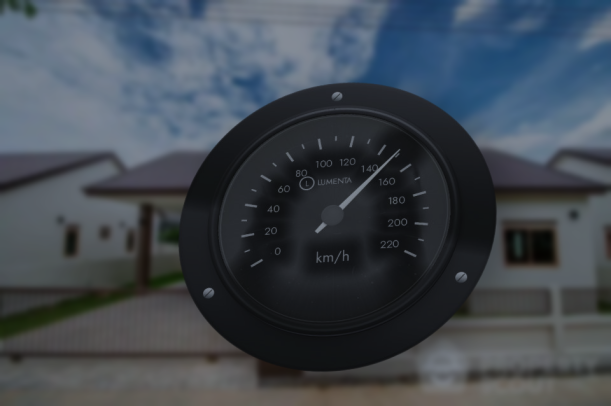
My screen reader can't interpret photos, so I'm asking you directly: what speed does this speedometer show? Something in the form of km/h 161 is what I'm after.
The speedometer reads km/h 150
